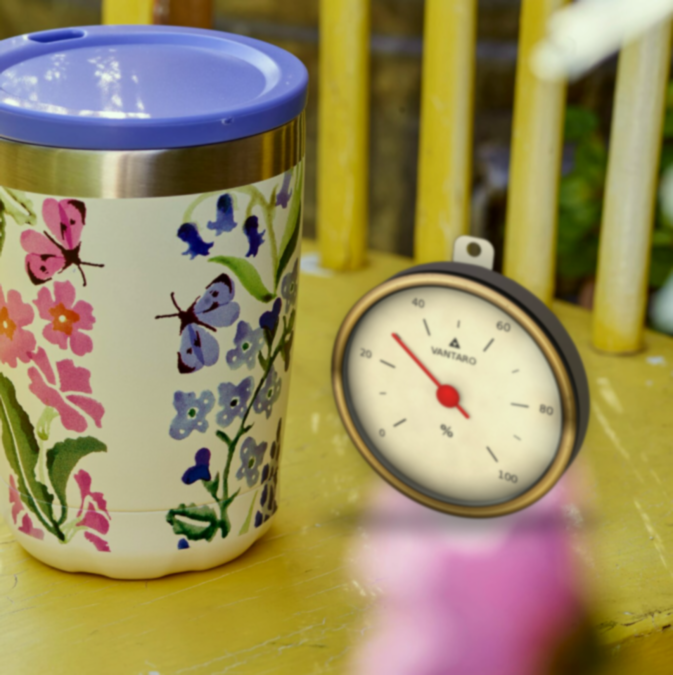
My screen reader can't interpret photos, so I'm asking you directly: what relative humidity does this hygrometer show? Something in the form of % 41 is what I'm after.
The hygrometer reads % 30
